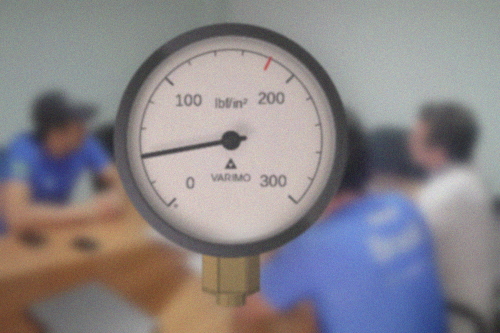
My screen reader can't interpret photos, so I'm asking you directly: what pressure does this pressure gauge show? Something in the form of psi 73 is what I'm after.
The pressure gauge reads psi 40
